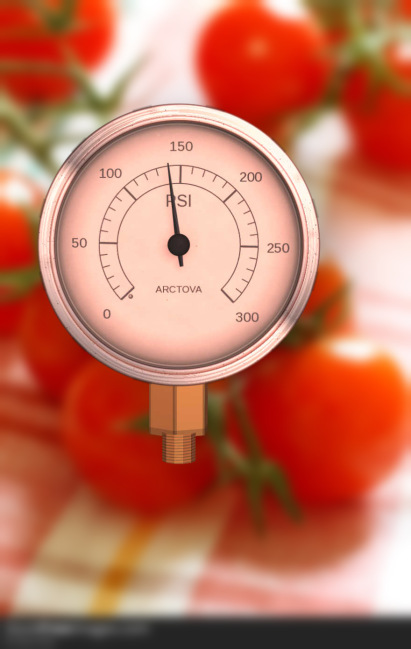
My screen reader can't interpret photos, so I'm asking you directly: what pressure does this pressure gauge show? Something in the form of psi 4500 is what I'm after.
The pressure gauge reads psi 140
